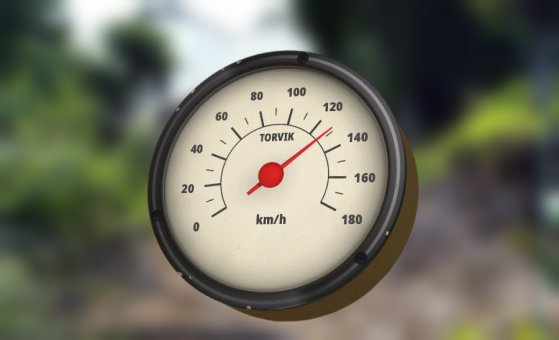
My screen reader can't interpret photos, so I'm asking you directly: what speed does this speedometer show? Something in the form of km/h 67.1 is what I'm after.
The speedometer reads km/h 130
